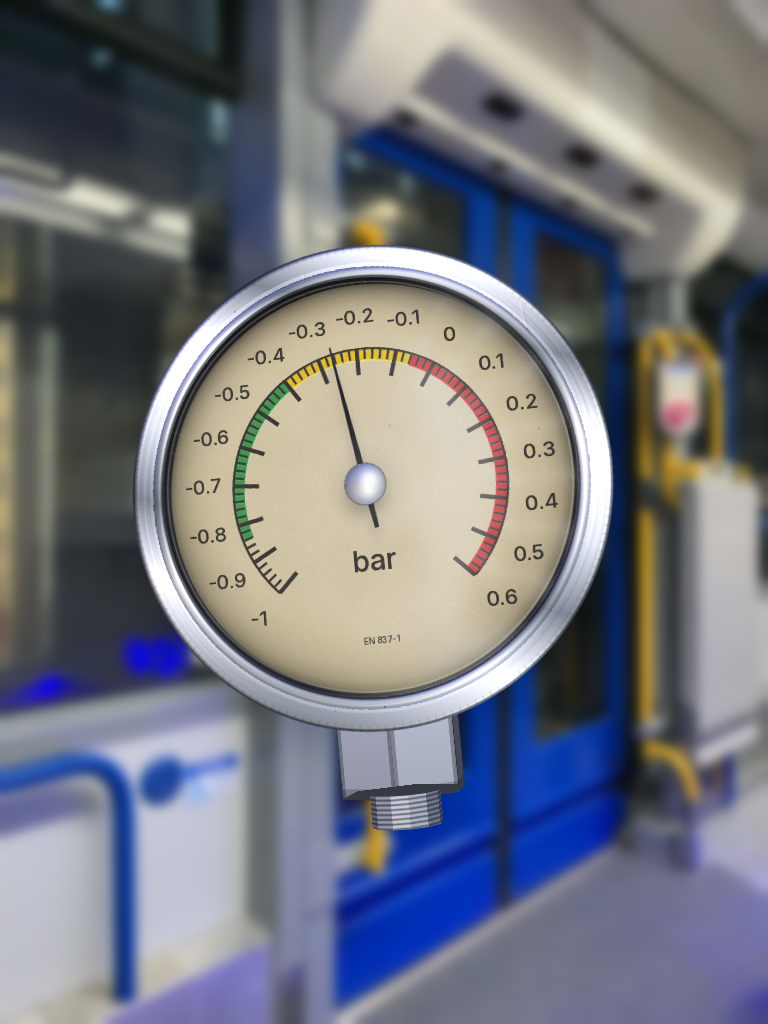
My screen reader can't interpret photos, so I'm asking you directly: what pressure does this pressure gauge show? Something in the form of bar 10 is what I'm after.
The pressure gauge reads bar -0.26
